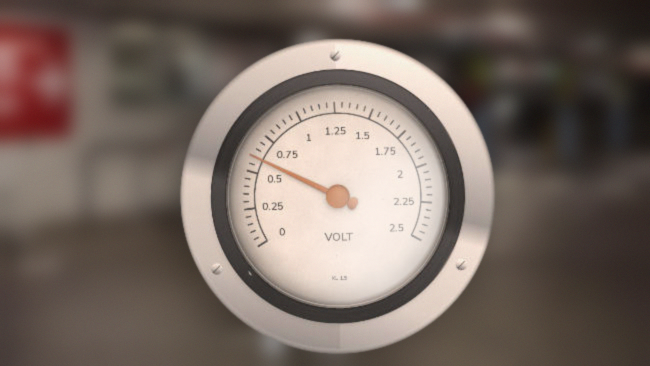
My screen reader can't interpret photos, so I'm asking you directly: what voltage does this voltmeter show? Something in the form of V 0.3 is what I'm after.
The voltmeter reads V 0.6
